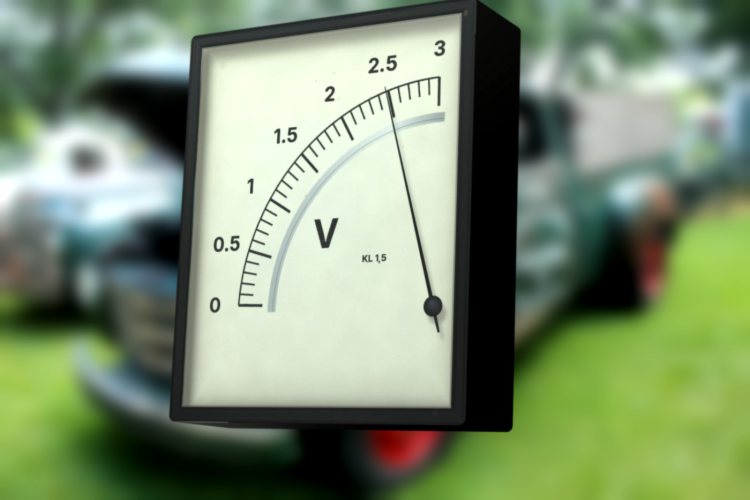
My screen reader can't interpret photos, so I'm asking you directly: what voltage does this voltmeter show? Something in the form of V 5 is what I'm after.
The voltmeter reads V 2.5
